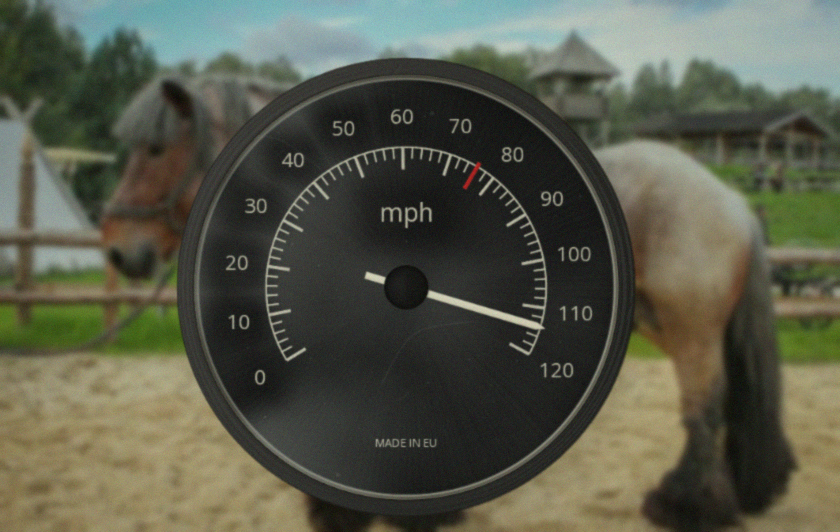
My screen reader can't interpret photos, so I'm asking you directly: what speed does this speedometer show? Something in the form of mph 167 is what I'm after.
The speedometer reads mph 114
